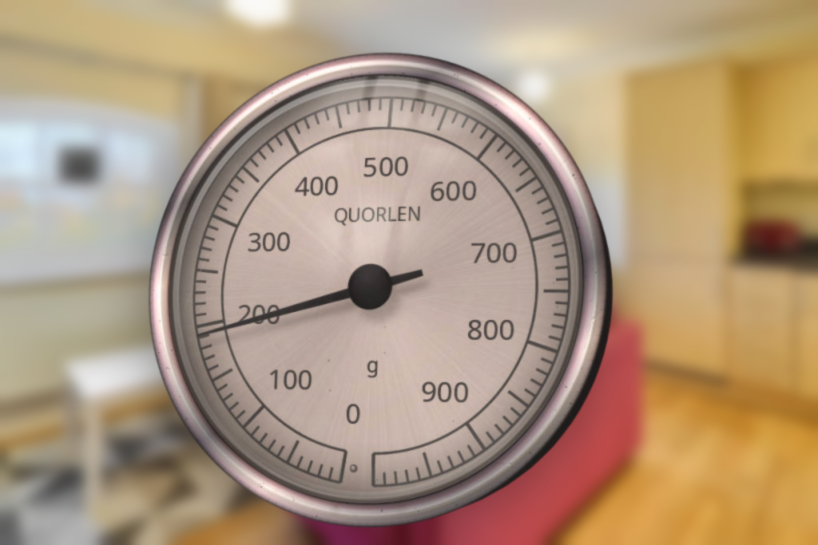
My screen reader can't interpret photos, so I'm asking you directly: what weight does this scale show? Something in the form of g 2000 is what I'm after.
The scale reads g 190
